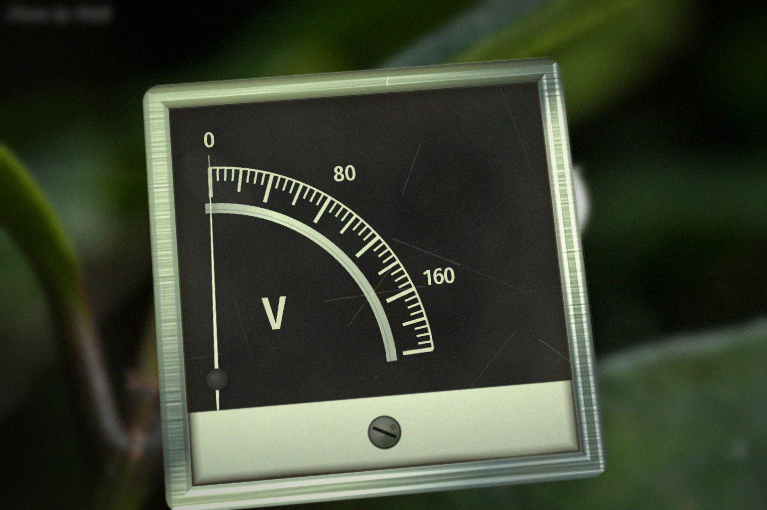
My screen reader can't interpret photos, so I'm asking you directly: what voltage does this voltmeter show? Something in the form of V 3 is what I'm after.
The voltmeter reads V 0
